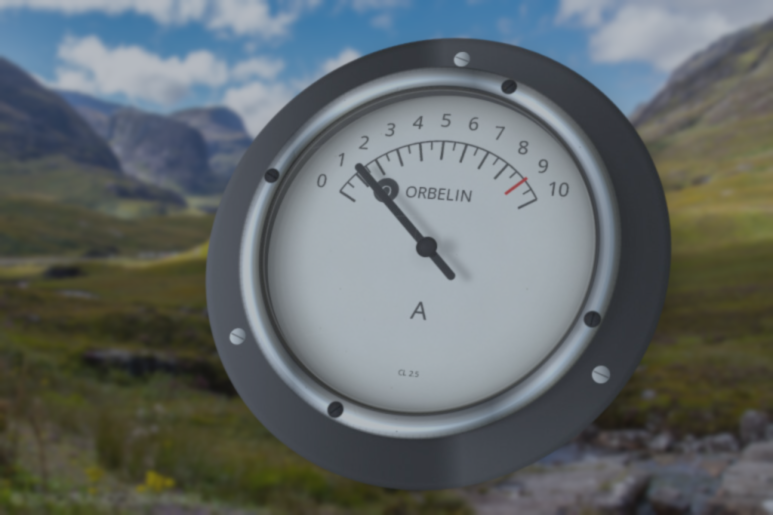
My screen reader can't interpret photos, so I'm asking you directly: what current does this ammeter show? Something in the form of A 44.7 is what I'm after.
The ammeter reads A 1.25
